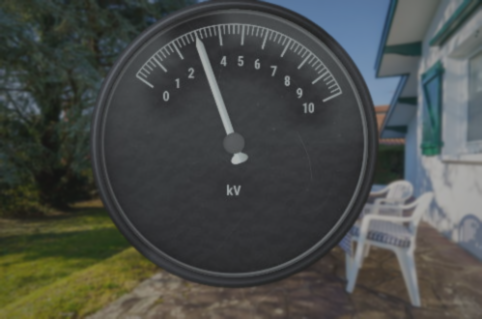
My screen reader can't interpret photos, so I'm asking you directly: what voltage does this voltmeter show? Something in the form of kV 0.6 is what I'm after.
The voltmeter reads kV 3
